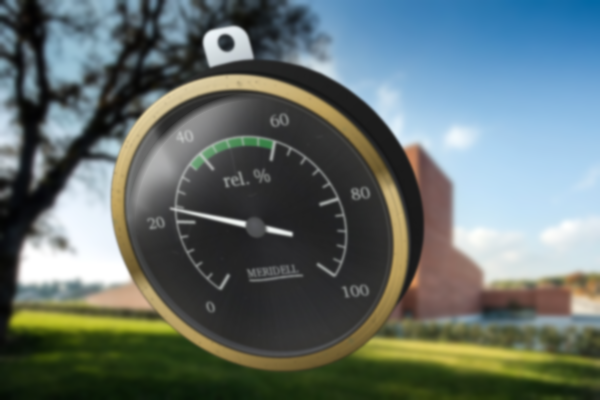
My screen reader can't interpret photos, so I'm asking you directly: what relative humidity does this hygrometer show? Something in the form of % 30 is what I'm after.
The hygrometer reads % 24
